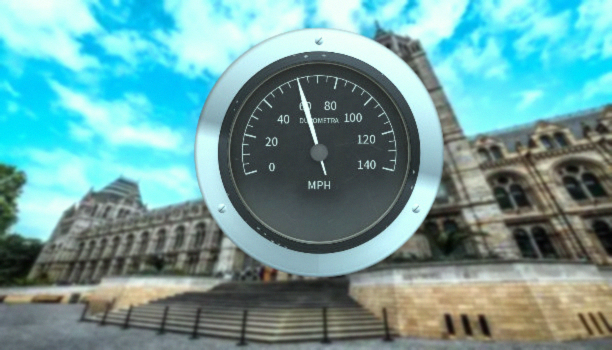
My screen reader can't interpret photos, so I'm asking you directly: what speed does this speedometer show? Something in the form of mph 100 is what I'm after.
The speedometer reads mph 60
